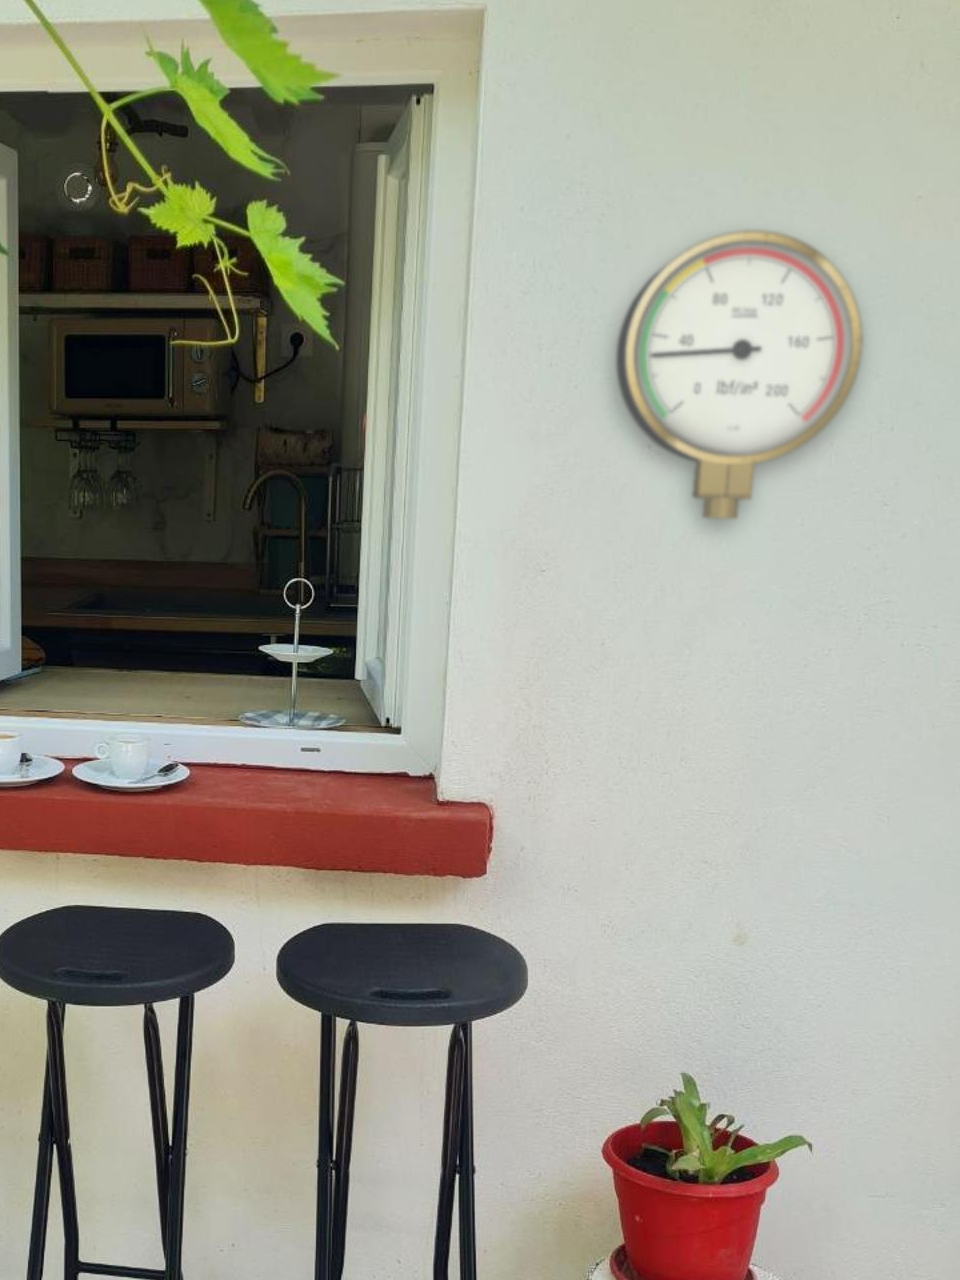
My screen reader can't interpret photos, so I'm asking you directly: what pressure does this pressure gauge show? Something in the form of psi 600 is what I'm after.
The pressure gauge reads psi 30
